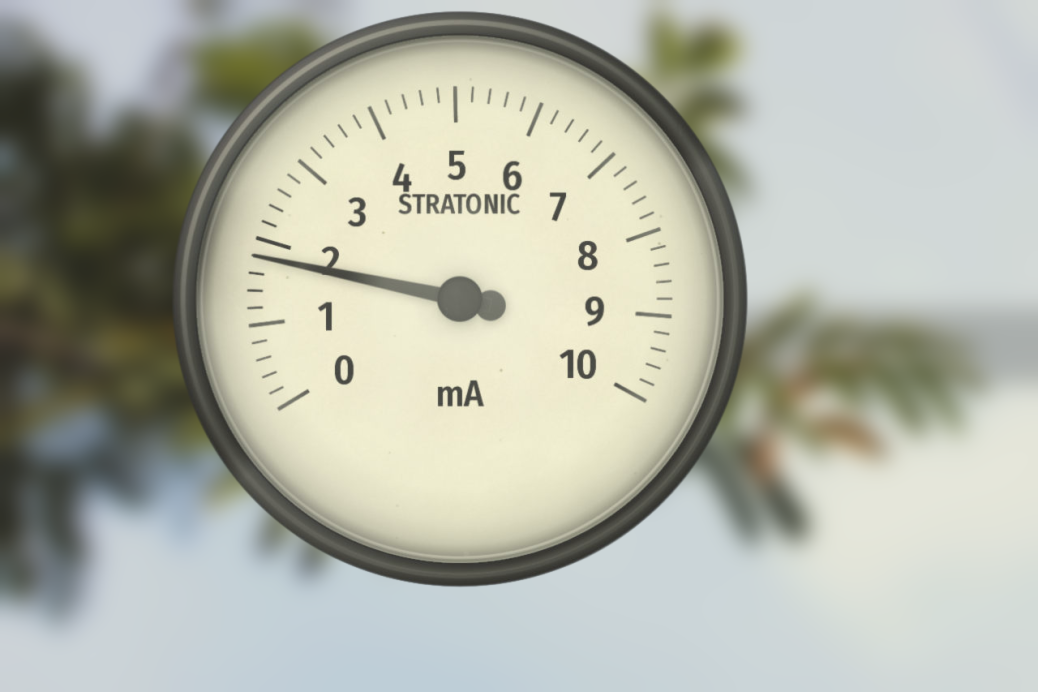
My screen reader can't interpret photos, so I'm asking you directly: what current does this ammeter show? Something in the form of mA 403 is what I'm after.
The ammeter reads mA 1.8
